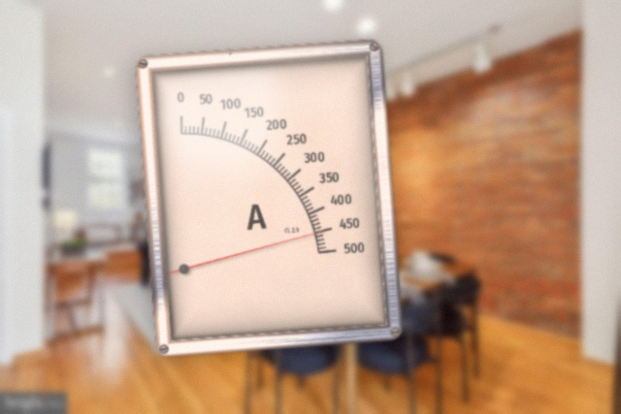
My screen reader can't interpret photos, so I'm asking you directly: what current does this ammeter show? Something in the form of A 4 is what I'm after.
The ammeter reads A 450
